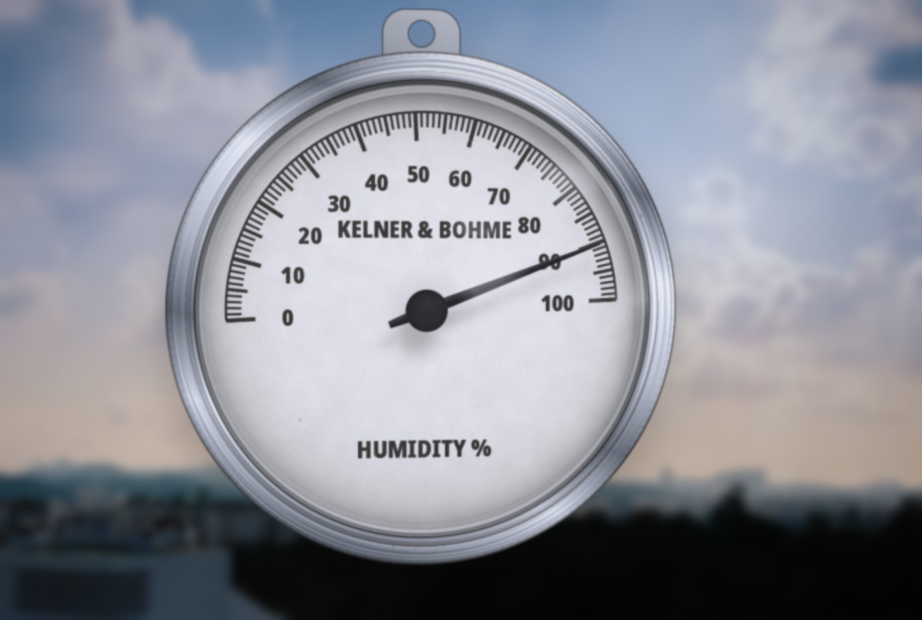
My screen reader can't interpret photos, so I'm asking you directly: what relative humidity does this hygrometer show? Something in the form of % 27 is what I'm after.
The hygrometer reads % 90
